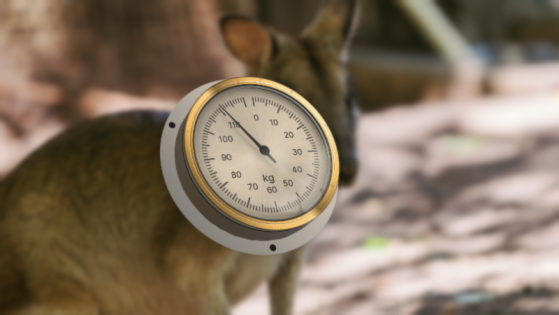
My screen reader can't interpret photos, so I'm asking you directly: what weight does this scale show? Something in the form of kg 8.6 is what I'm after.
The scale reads kg 110
